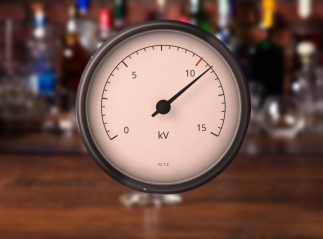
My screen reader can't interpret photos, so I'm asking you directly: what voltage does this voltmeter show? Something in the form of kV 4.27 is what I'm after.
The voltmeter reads kV 10.75
